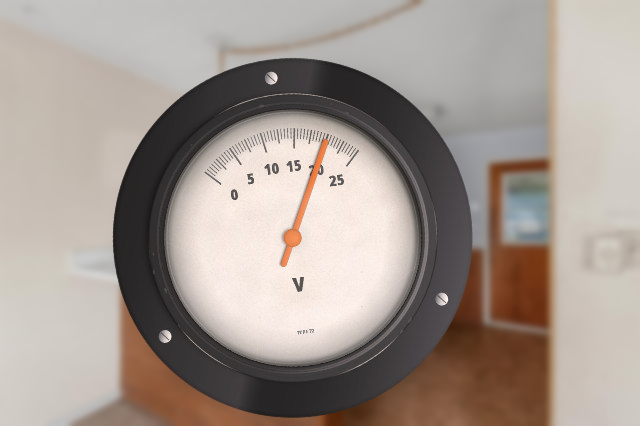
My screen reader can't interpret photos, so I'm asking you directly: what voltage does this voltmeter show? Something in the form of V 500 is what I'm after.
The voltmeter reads V 20
